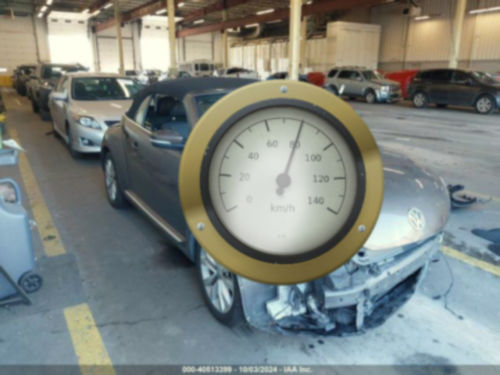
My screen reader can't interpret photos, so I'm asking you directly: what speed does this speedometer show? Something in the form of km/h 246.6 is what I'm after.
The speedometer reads km/h 80
